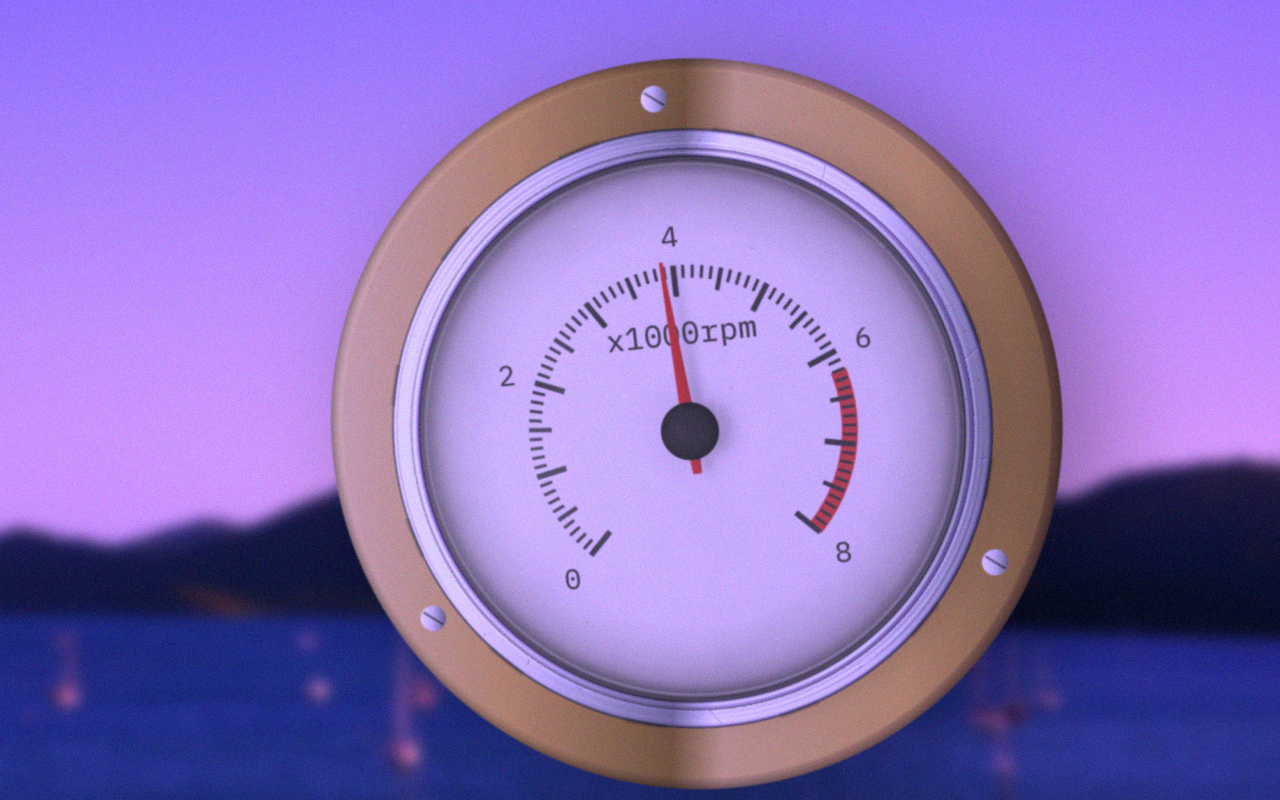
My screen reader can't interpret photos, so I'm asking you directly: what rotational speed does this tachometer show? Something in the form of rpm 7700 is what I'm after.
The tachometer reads rpm 3900
